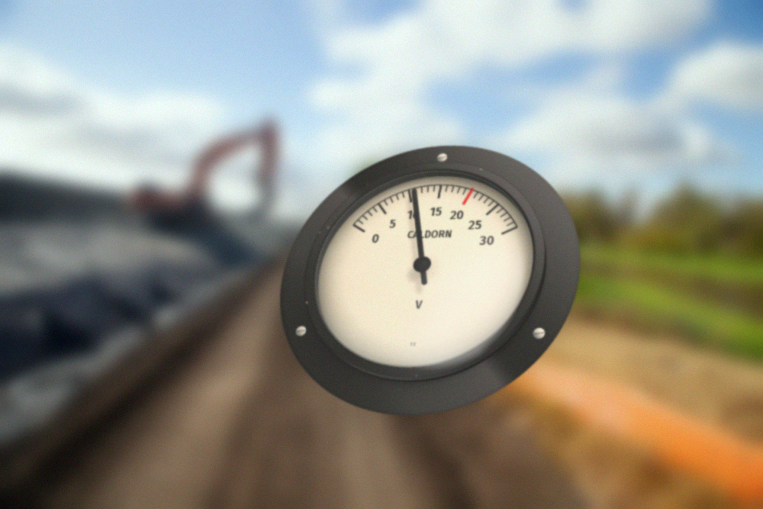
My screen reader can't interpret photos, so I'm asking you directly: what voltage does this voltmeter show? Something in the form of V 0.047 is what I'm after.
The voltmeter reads V 11
